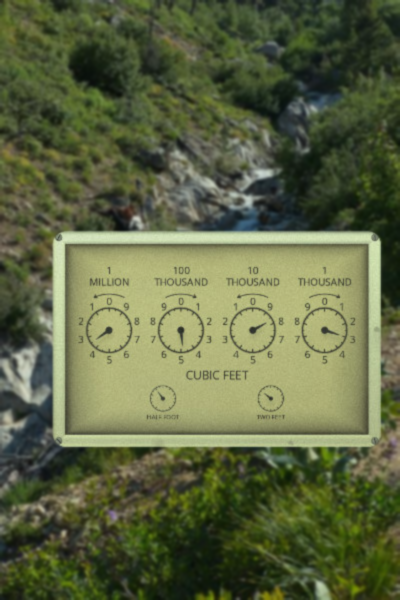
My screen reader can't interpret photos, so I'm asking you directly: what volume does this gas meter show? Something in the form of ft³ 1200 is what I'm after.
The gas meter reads ft³ 348300
